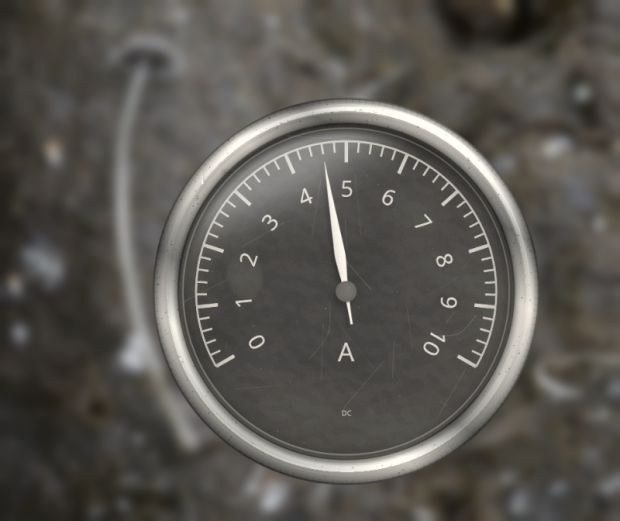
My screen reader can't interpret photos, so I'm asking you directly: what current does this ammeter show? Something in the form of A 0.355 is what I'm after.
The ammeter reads A 4.6
